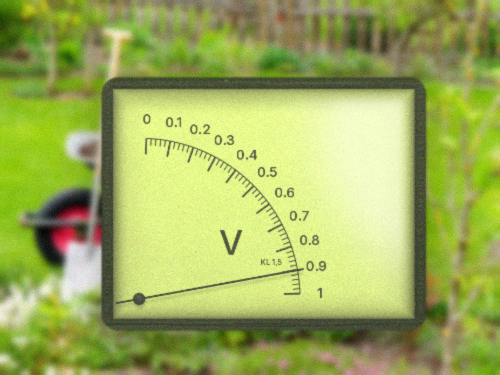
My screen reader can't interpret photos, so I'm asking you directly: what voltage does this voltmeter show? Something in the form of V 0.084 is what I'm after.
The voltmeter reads V 0.9
